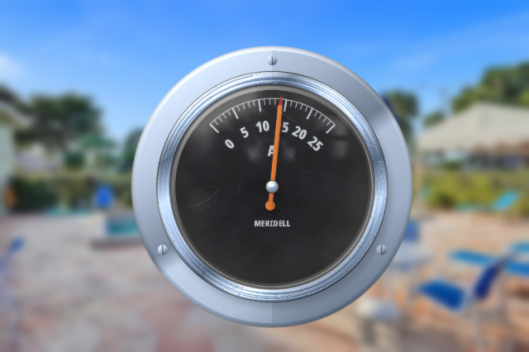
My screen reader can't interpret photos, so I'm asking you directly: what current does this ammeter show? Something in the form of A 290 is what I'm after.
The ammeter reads A 14
